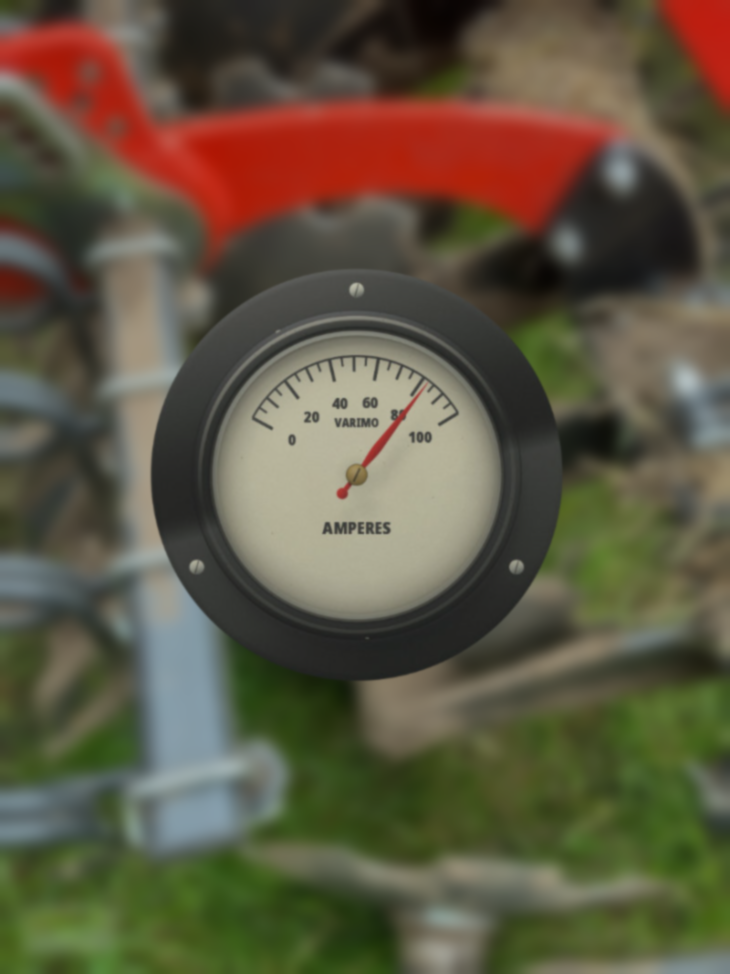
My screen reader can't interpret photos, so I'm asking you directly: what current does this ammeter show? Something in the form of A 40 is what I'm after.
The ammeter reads A 82.5
